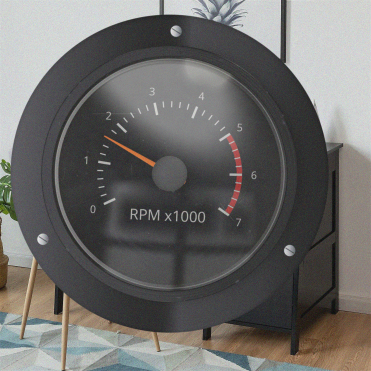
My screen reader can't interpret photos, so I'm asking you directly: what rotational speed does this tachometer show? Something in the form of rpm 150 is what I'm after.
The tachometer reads rpm 1600
